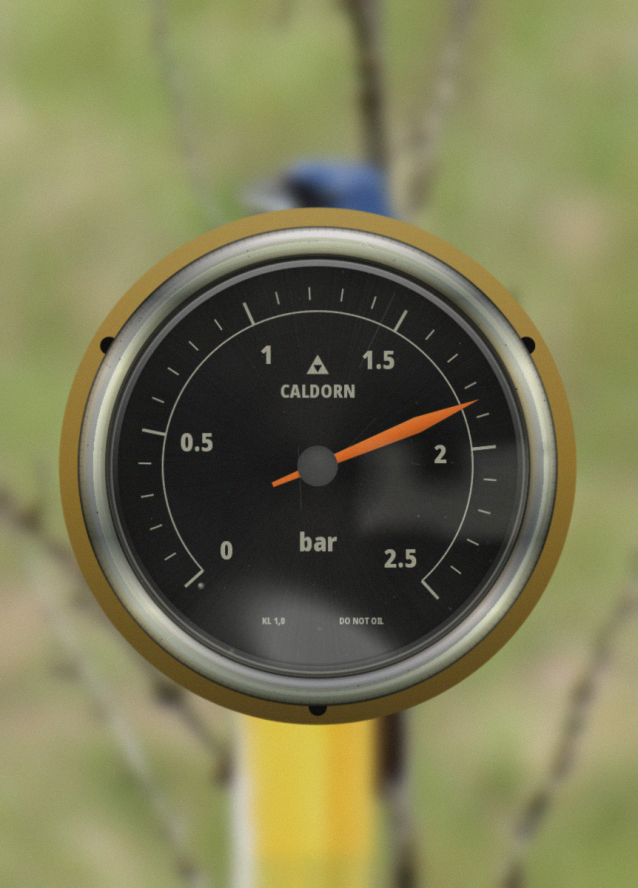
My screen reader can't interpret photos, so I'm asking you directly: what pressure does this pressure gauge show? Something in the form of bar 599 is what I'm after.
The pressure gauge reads bar 1.85
